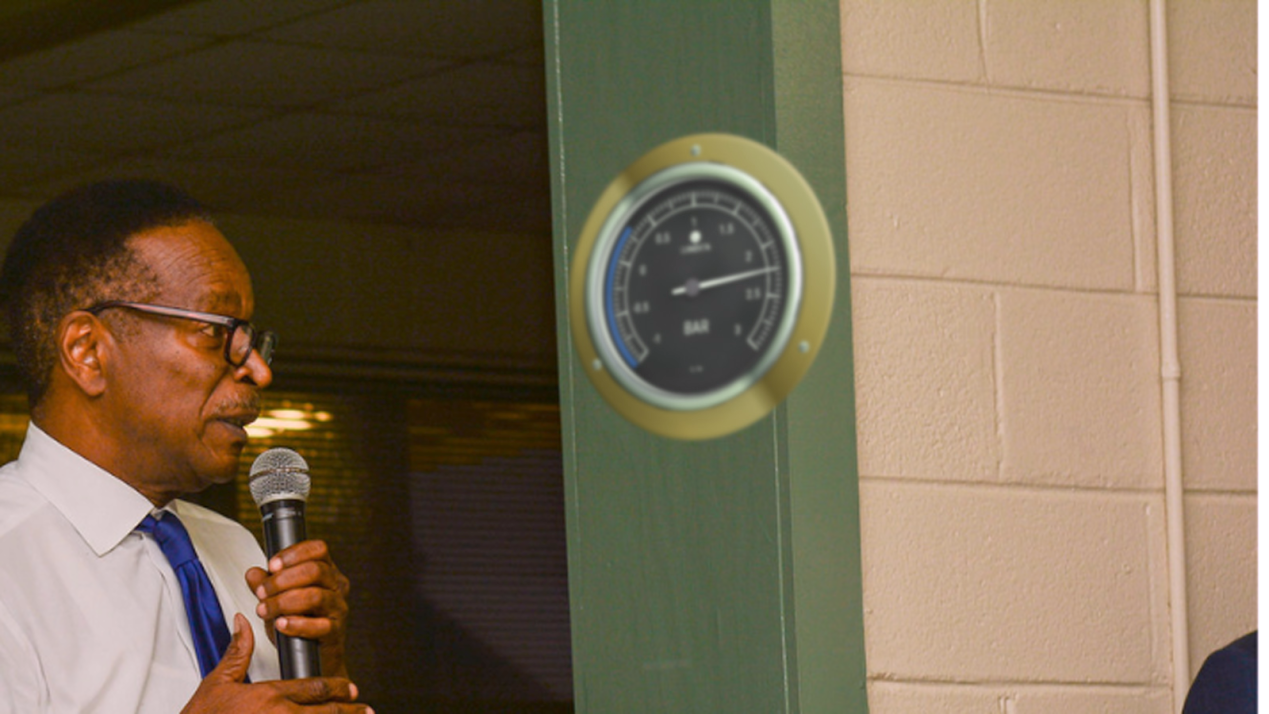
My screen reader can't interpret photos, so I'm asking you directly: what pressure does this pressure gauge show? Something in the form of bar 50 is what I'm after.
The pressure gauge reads bar 2.25
